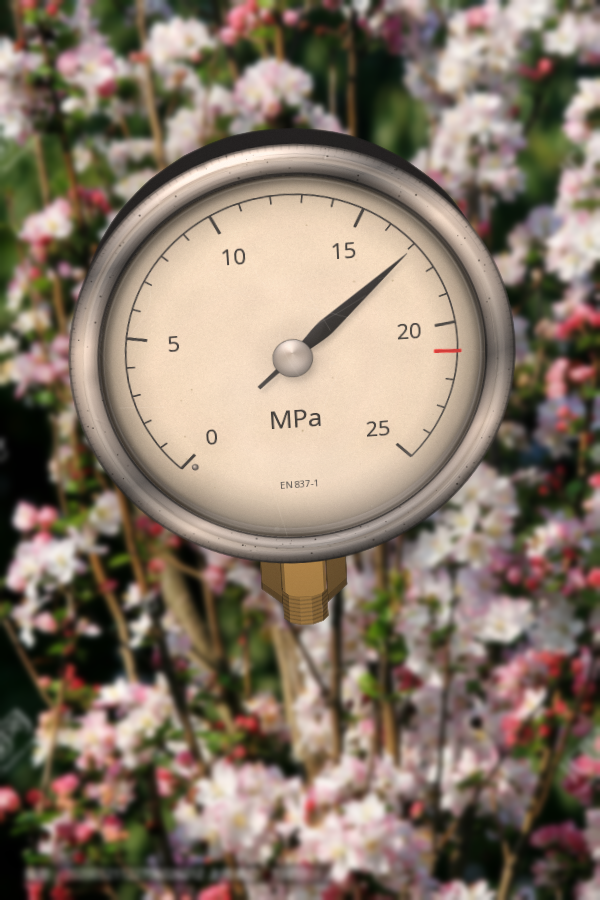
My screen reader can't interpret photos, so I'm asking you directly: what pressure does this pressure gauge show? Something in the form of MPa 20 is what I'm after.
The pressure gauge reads MPa 17
